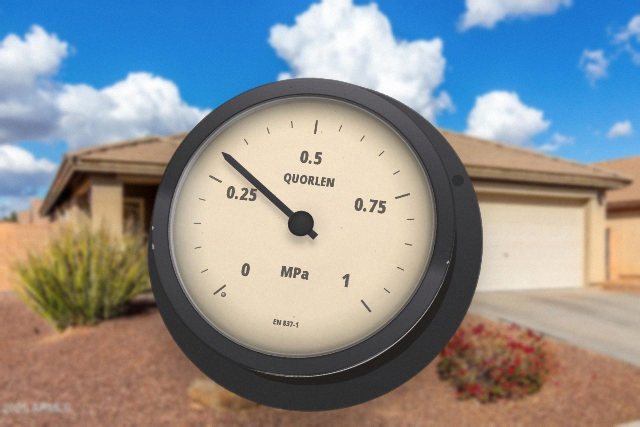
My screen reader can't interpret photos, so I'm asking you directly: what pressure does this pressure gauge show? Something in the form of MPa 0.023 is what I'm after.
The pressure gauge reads MPa 0.3
